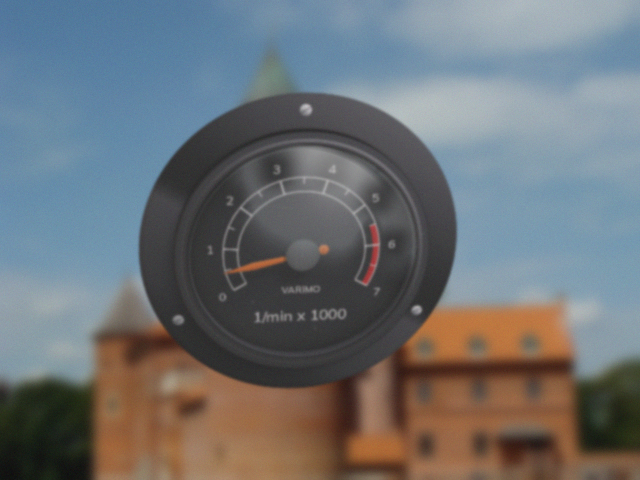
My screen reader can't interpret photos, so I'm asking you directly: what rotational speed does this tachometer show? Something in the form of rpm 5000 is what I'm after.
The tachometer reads rpm 500
